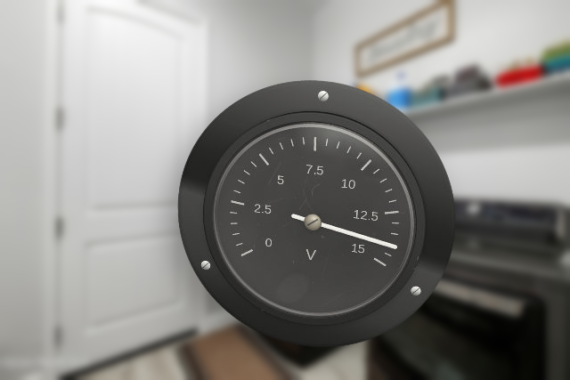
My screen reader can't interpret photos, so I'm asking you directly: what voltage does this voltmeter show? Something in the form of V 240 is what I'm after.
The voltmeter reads V 14
